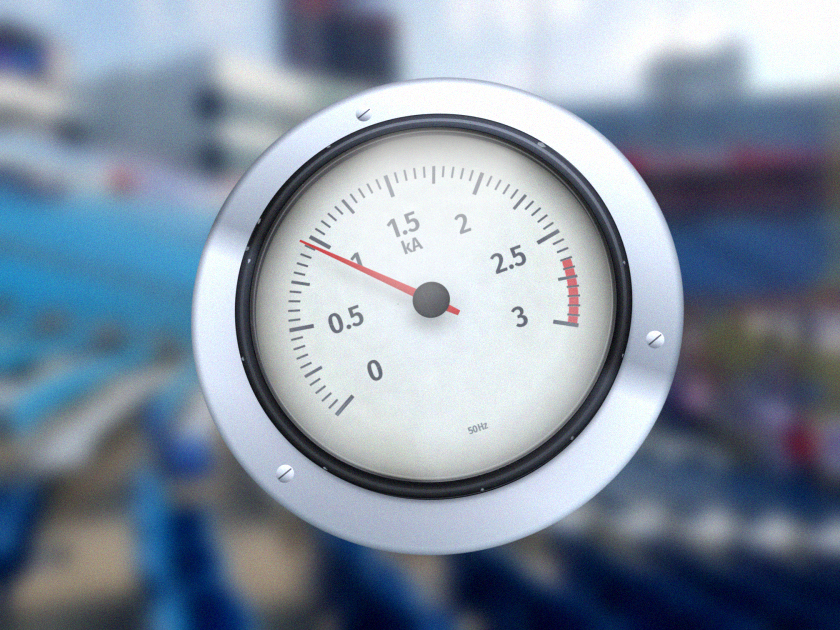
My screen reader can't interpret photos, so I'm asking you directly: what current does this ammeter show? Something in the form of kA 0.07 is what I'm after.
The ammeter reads kA 0.95
